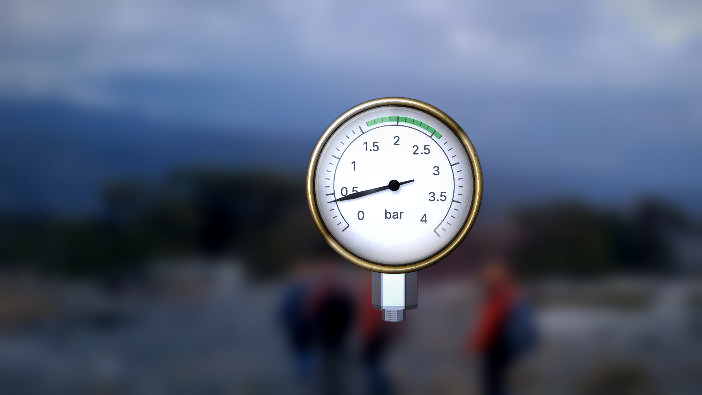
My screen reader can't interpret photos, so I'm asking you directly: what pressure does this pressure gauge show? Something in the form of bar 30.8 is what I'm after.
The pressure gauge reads bar 0.4
